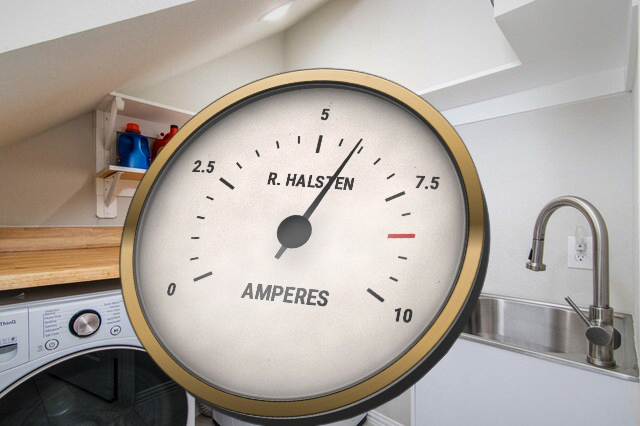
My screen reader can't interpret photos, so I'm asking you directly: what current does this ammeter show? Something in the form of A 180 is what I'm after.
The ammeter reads A 6
